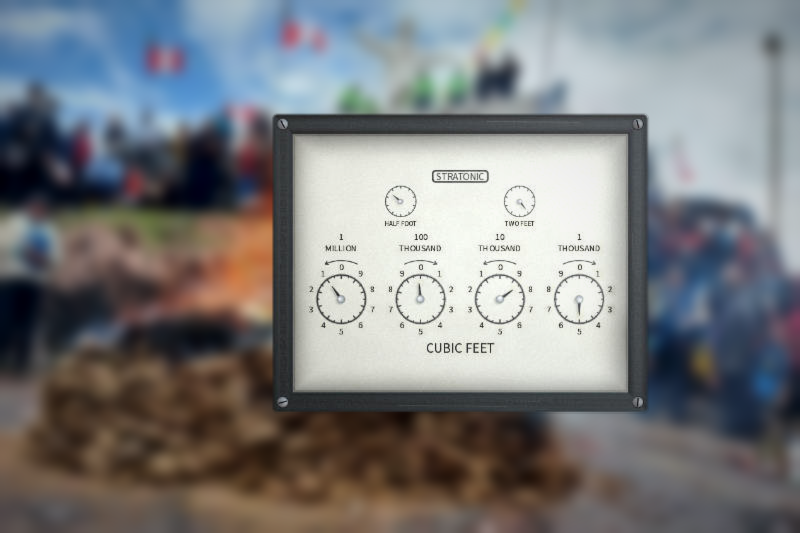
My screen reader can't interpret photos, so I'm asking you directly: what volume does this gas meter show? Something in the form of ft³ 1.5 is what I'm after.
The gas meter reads ft³ 98500
